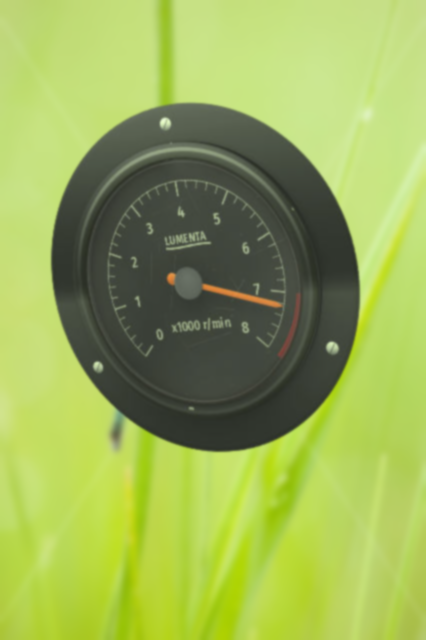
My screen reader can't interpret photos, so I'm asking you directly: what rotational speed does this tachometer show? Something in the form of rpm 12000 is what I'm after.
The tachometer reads rpm 7200
